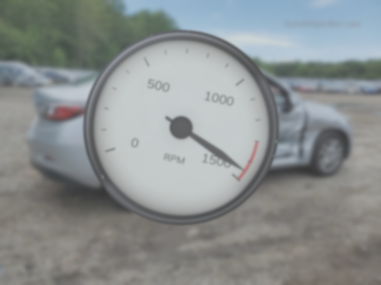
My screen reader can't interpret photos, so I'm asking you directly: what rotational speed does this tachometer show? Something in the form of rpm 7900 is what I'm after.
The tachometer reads rpm 1450
